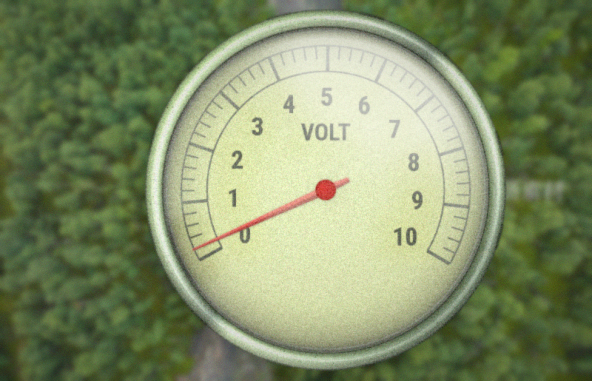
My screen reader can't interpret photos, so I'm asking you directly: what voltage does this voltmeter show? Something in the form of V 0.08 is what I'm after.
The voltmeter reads V 0.2
